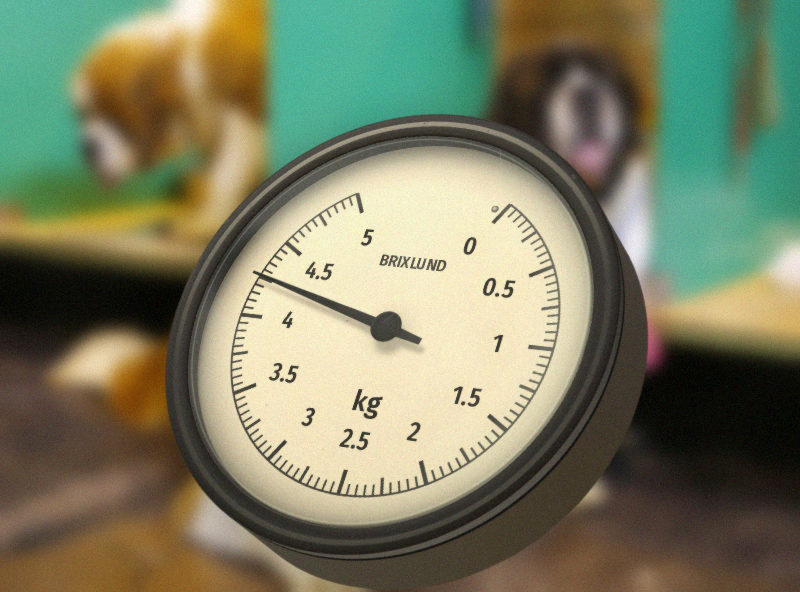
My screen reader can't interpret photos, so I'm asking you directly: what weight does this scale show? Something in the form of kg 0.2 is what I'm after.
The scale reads kg 4.25
